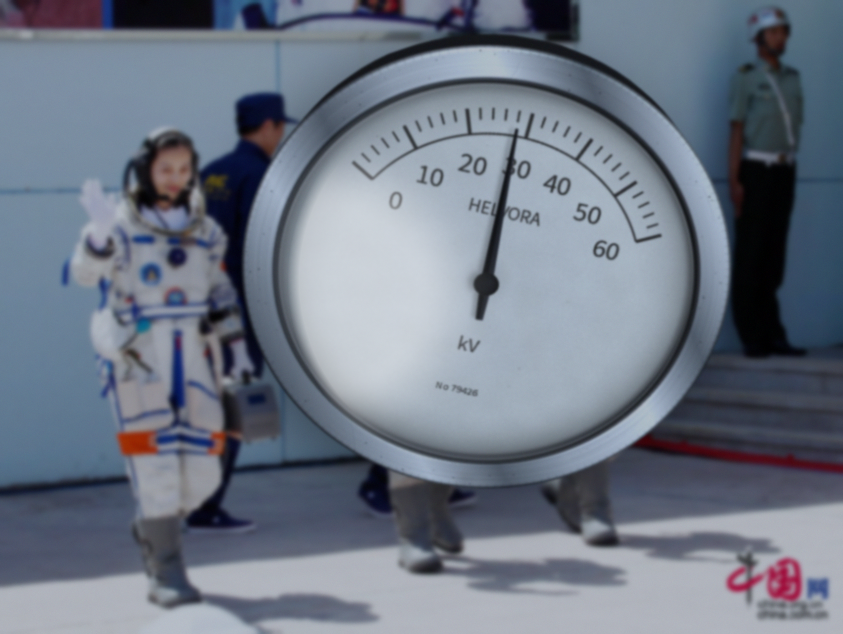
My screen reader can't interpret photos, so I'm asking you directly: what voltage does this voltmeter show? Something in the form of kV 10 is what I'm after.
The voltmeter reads kV 28
